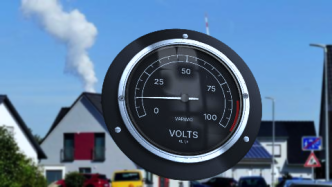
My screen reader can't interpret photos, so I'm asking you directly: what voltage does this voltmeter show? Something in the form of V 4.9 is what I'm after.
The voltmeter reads V 10
